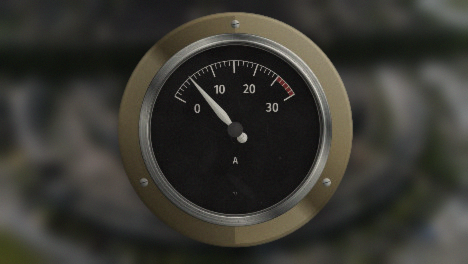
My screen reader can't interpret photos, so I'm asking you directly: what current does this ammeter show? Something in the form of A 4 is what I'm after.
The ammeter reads A 5
